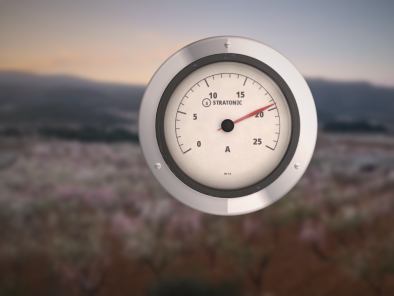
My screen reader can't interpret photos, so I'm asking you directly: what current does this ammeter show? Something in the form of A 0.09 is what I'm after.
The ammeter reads A 19.5
